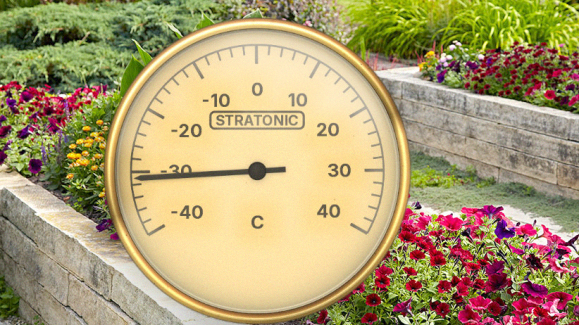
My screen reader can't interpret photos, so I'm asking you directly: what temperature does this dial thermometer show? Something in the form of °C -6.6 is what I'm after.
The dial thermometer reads °C -31
